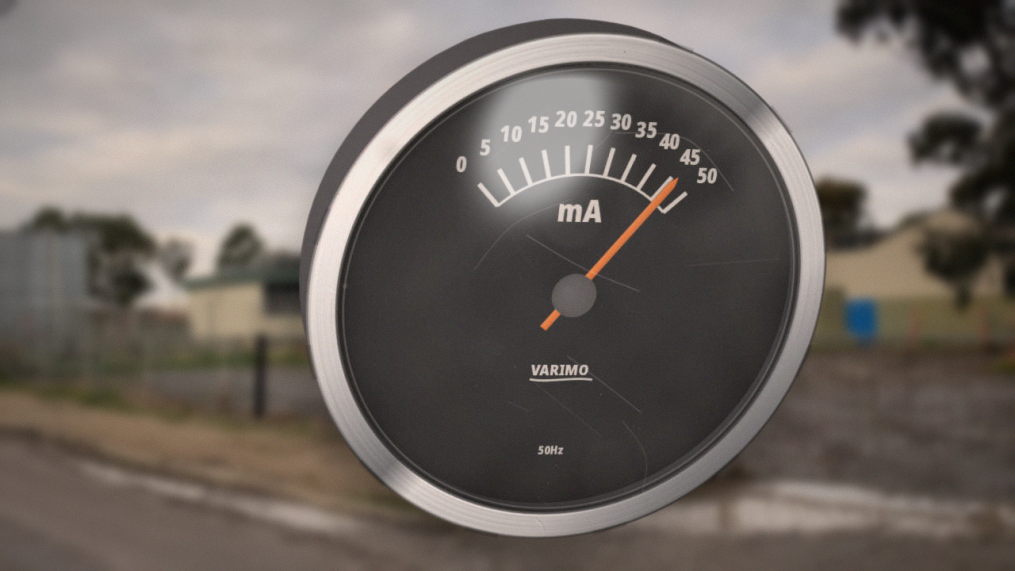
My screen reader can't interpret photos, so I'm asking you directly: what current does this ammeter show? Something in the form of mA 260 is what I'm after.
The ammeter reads mA 45
